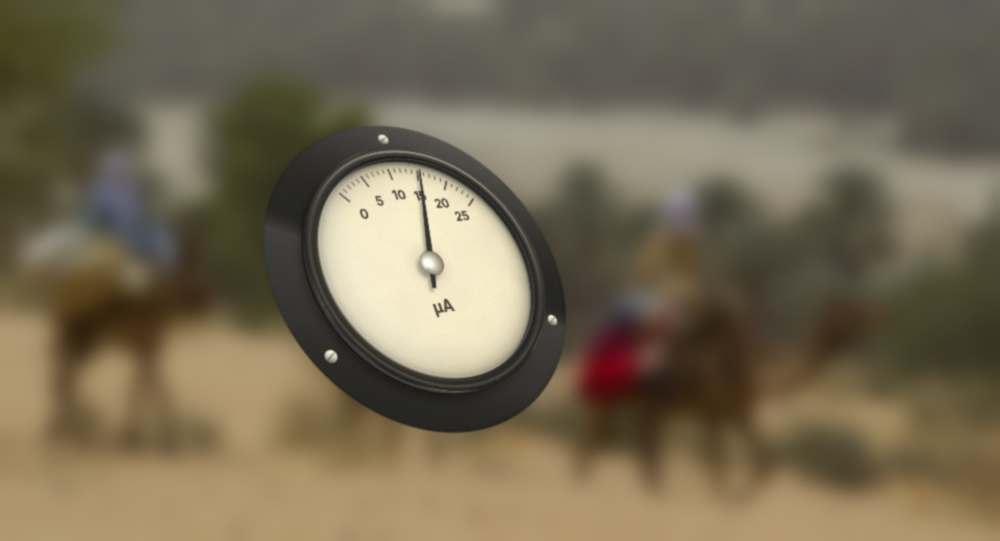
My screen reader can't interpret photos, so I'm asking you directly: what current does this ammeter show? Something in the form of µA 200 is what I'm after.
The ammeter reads µA 15
